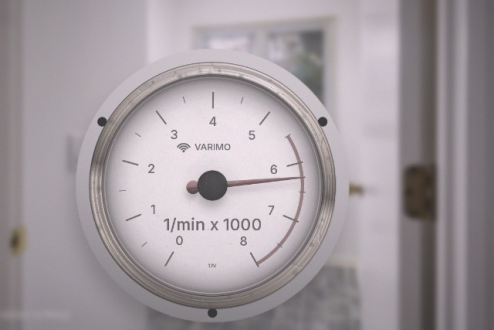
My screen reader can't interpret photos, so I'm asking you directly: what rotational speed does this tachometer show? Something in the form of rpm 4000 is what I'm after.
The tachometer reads rpm 6250
